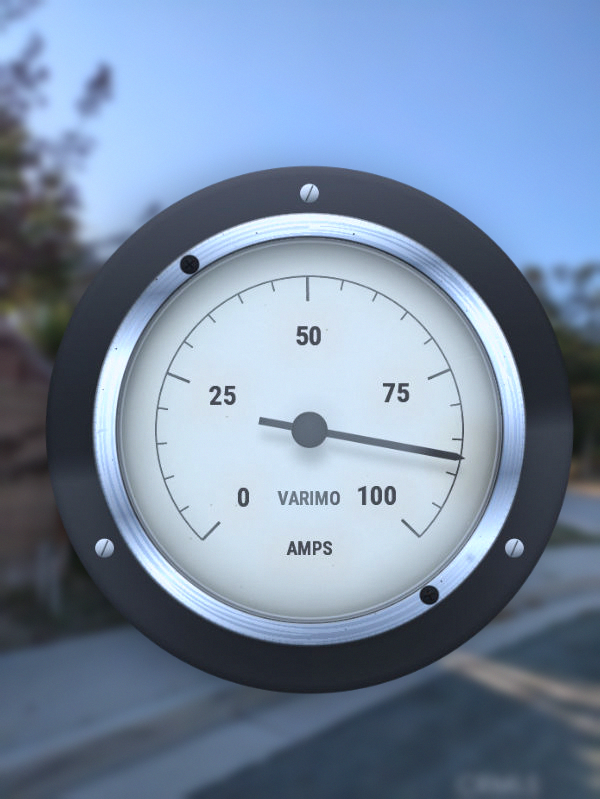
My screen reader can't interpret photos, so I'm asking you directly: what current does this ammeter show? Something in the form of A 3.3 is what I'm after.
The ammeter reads A 87.5
